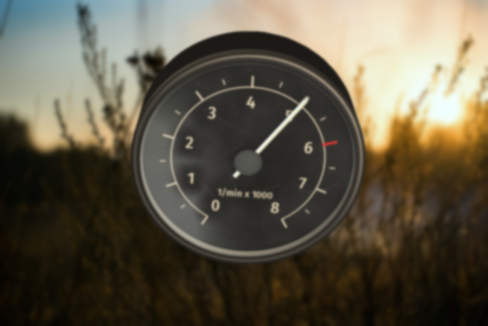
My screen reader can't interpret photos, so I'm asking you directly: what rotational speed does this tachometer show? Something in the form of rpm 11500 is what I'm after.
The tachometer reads rpm 5000
